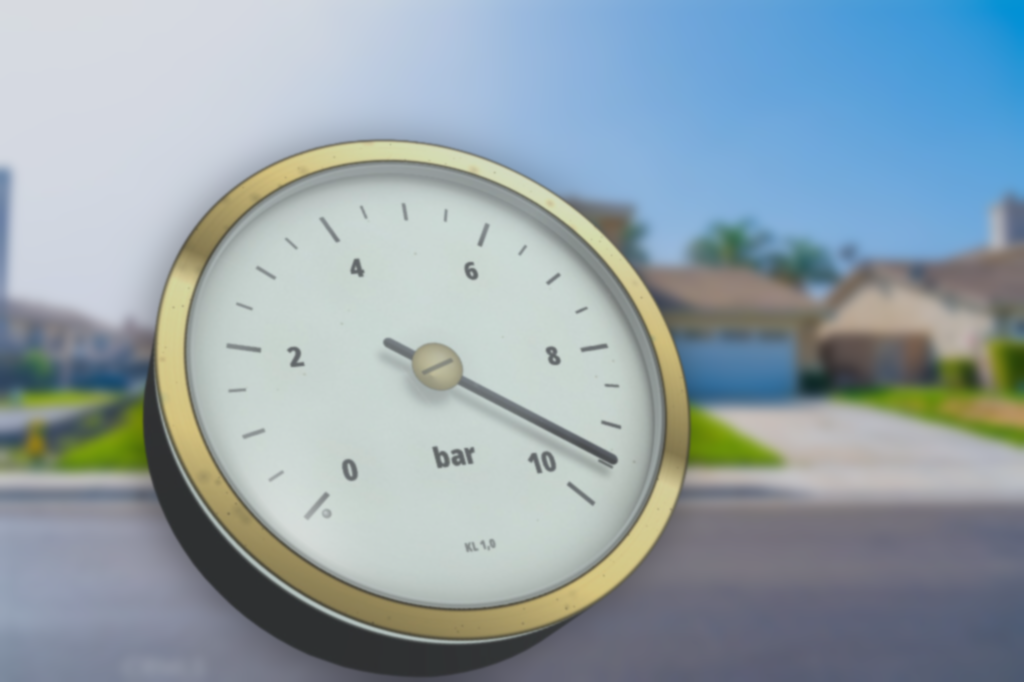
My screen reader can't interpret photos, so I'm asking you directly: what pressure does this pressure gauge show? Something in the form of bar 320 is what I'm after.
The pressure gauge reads bar 9.5
